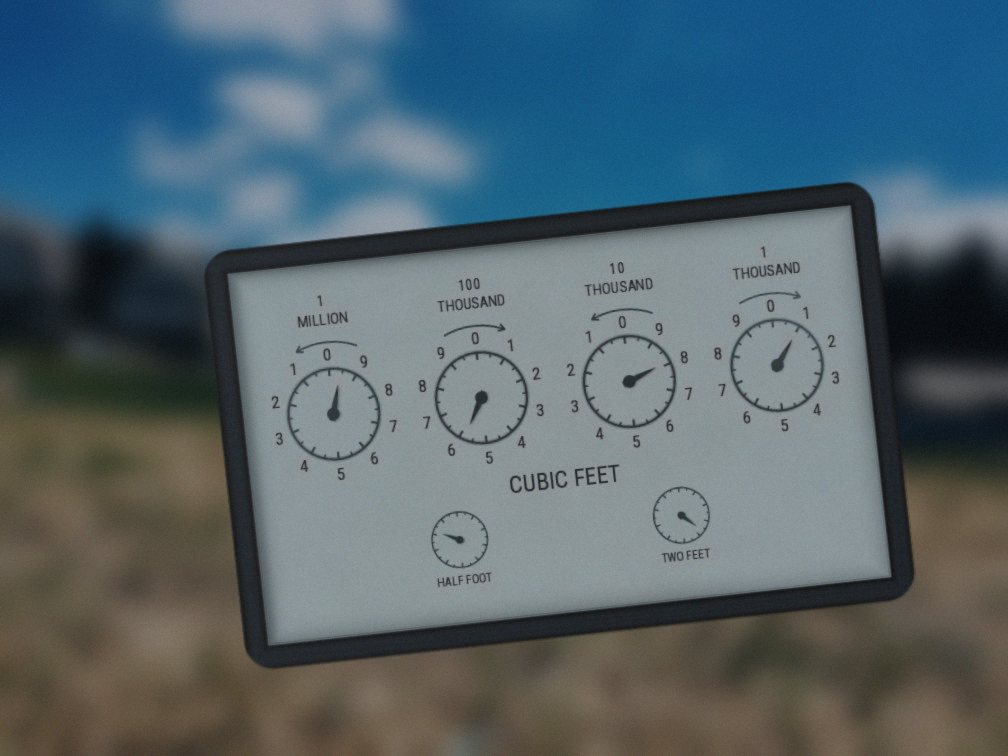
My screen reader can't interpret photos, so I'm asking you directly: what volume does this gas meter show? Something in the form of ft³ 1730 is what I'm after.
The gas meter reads ft³ 958100
